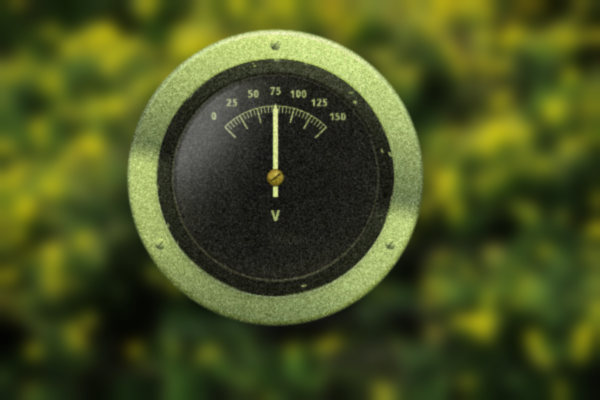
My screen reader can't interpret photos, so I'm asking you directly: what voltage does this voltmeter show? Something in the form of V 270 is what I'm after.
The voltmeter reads V 75
